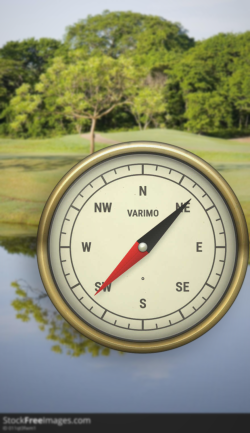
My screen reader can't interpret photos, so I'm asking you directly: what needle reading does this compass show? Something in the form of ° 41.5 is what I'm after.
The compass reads ° 225
